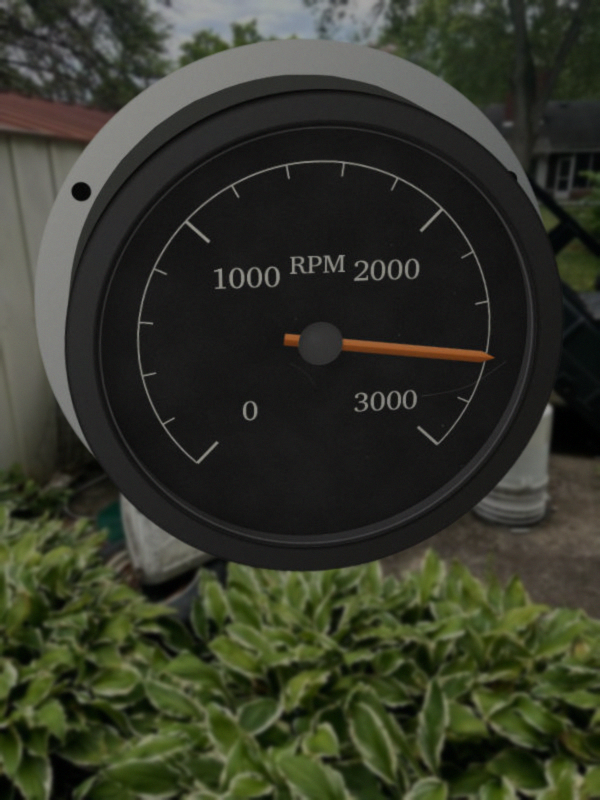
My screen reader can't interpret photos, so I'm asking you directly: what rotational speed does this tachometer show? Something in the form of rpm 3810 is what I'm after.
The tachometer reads rpm 2600
